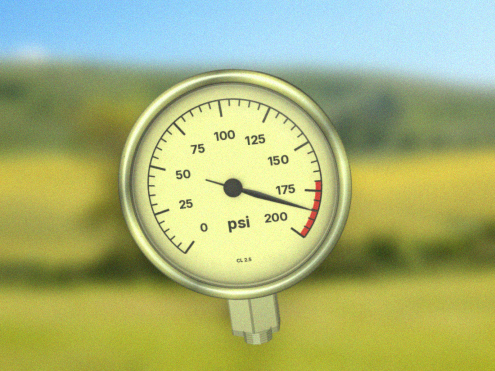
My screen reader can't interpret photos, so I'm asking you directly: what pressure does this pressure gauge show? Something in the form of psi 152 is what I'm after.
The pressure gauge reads psi 185
